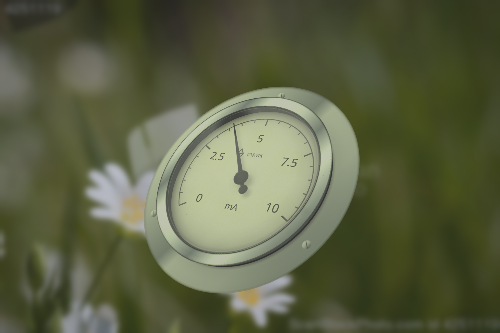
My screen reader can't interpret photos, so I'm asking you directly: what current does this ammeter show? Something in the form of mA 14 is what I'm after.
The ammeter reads mA 3.75
